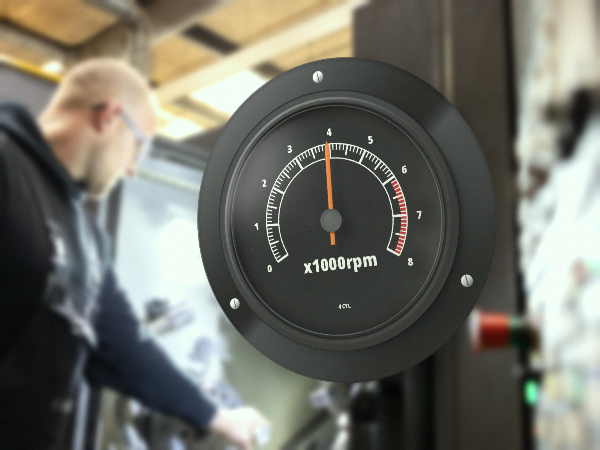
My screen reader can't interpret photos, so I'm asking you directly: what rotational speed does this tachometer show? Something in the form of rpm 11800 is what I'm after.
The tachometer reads rpm 4000
